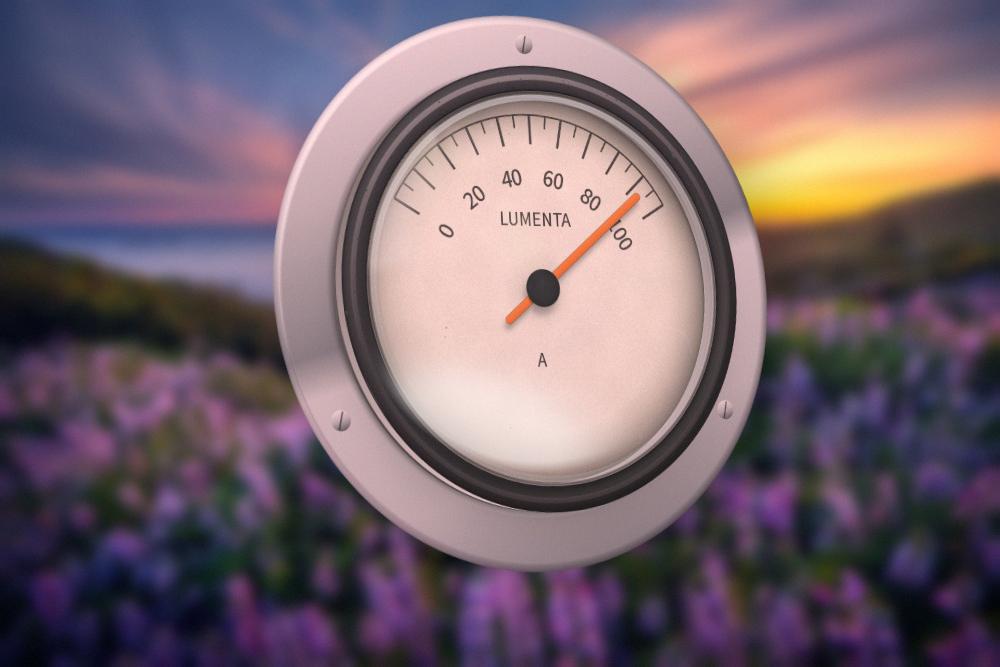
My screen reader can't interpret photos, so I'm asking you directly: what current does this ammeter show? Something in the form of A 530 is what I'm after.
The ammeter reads A 92.5
